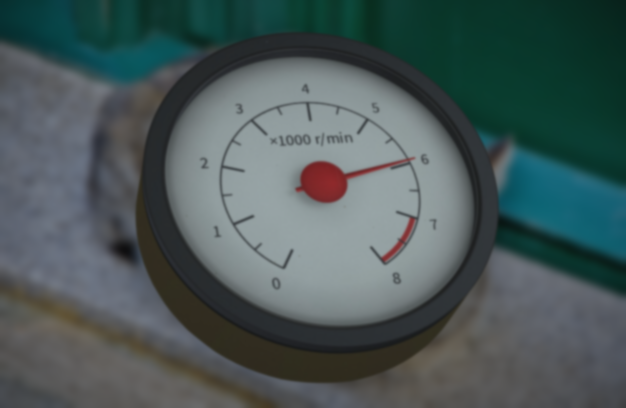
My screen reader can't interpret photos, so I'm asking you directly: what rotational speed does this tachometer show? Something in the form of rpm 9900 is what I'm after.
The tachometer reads rpm 6000
